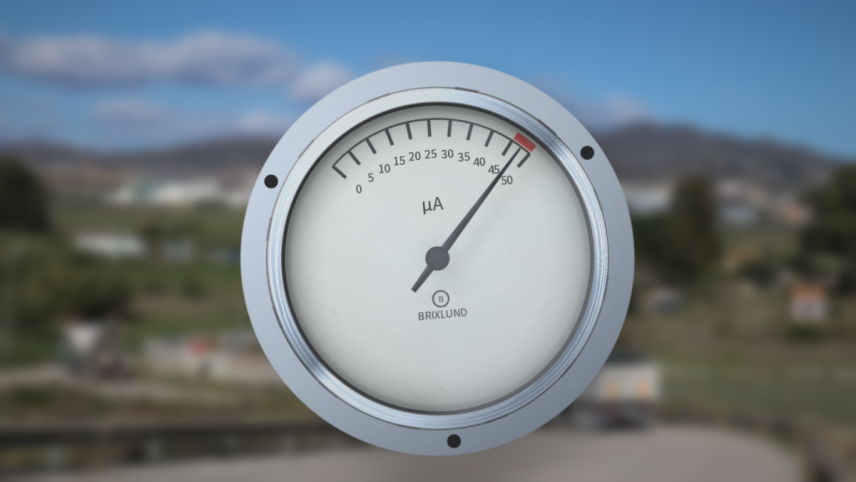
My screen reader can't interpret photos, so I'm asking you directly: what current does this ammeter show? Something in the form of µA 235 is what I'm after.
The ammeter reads µA 47.5
